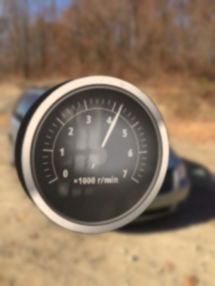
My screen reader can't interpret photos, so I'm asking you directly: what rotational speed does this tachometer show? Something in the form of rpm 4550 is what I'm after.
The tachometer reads rpm 4200
